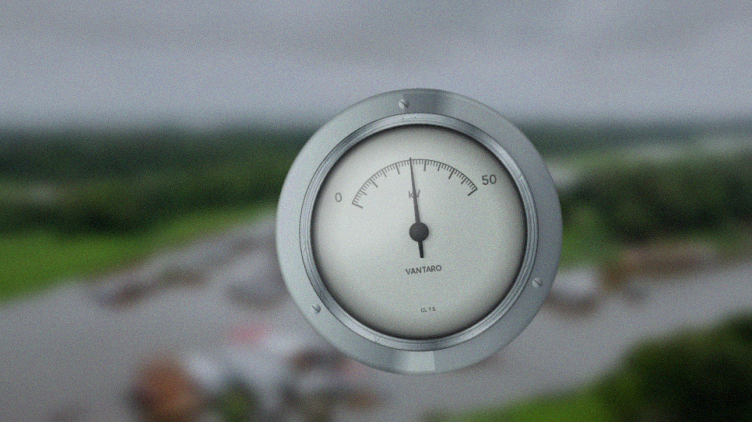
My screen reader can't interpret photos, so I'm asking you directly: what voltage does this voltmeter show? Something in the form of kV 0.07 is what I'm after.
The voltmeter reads kV 25
